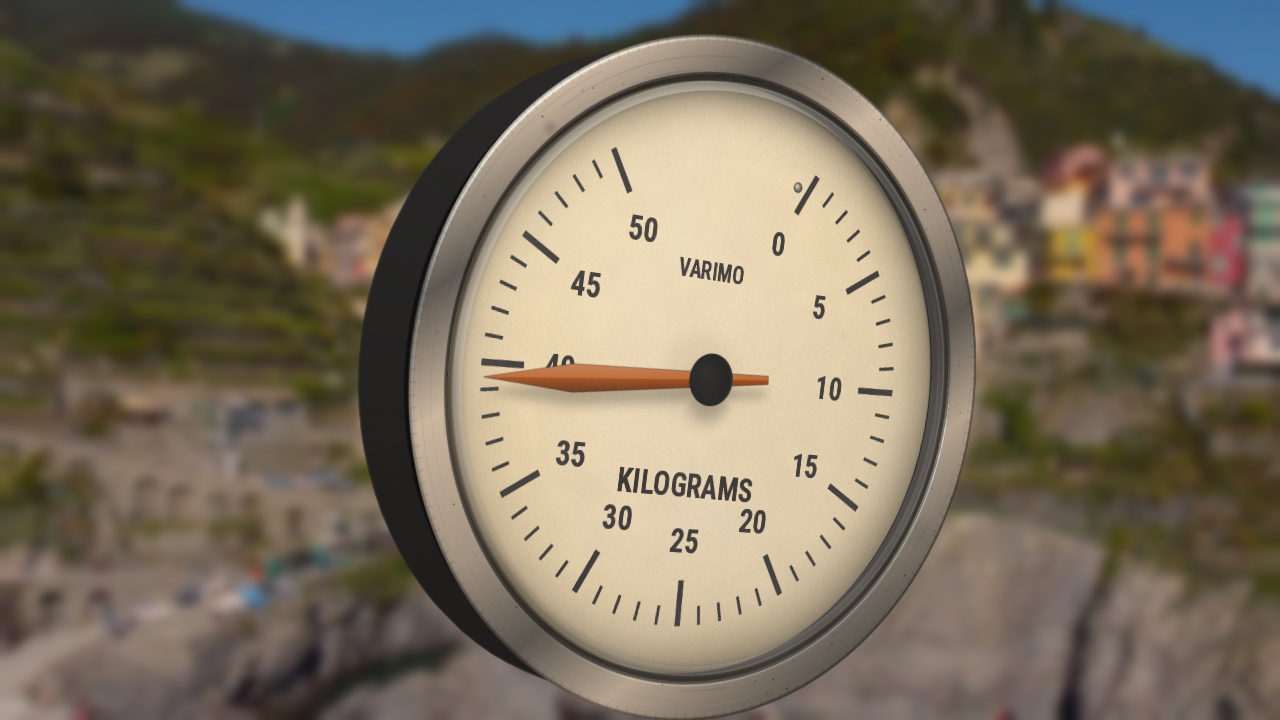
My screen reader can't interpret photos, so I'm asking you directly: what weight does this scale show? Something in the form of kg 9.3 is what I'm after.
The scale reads kg 39.5
